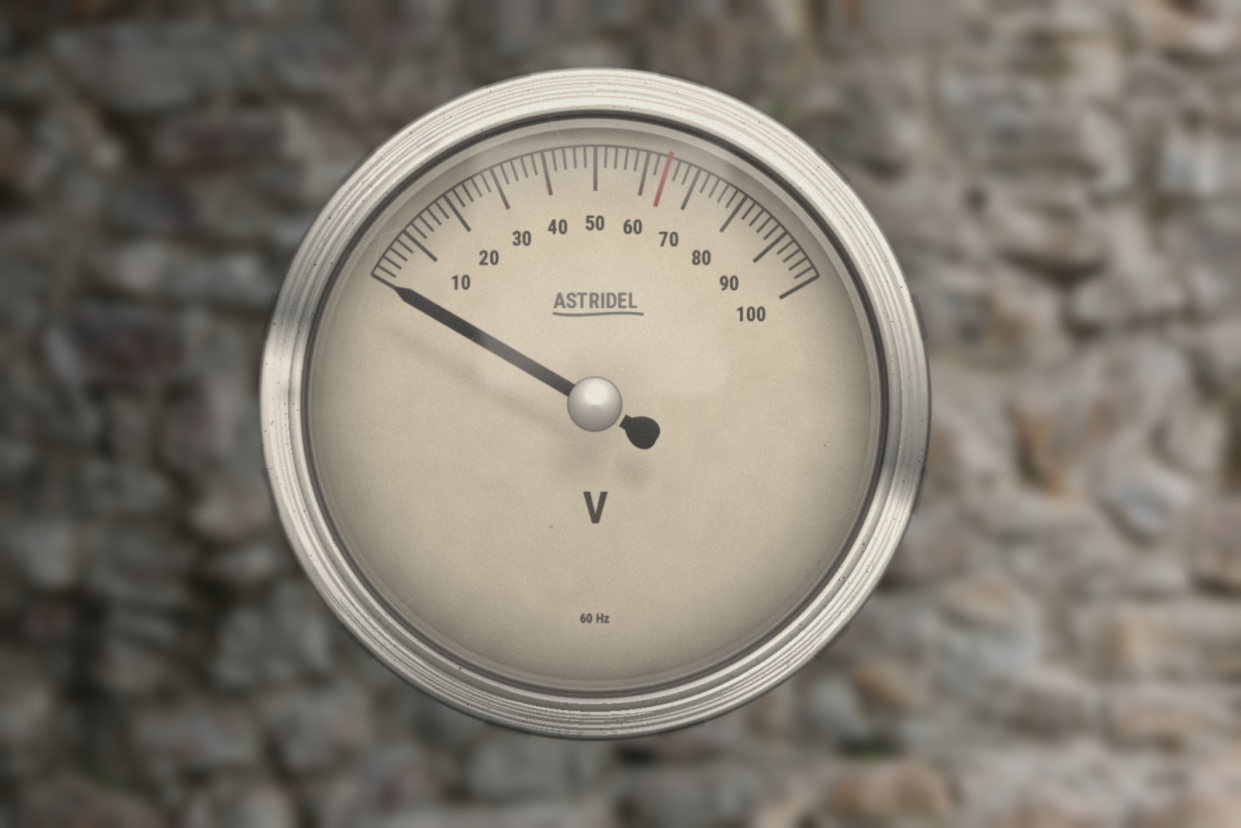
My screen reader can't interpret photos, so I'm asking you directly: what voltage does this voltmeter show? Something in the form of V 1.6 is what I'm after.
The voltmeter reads V 0
